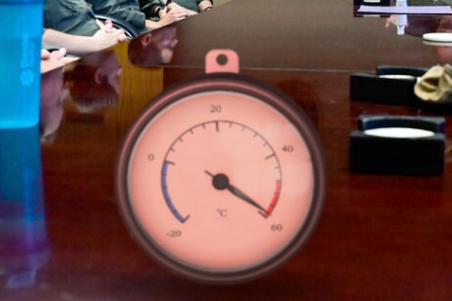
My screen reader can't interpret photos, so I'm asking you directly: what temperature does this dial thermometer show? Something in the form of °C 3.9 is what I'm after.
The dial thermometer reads °C 58
